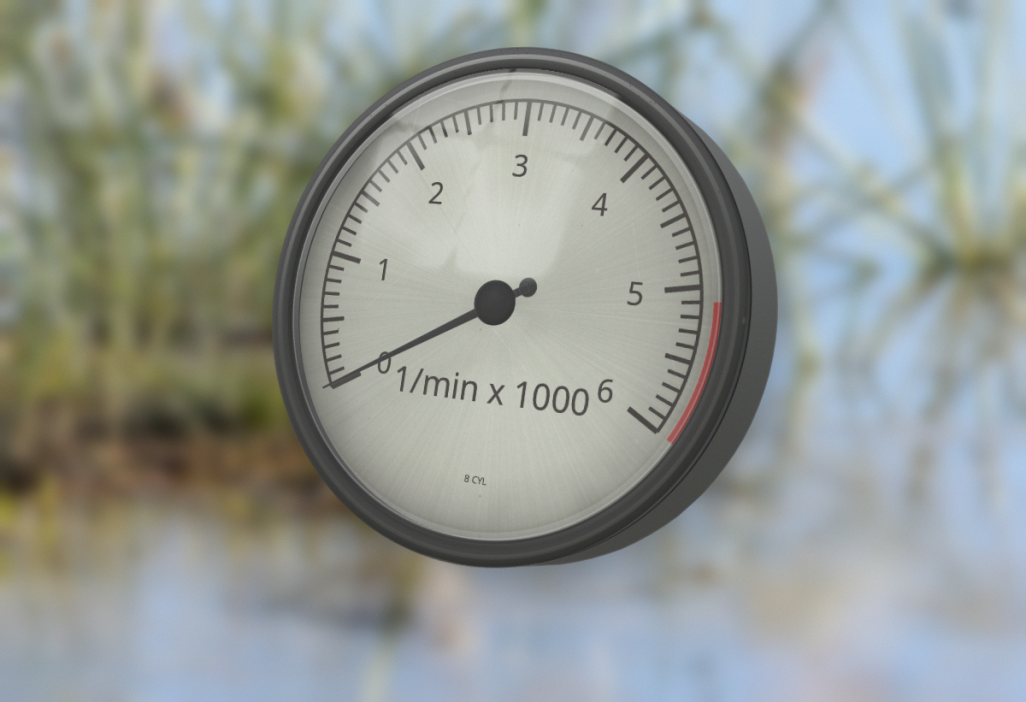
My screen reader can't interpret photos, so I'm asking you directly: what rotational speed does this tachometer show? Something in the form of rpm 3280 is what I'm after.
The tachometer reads rpm 0
